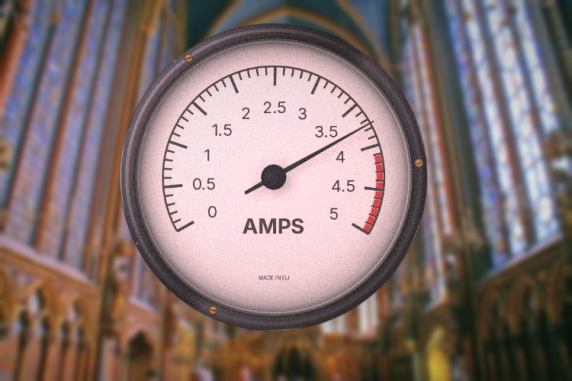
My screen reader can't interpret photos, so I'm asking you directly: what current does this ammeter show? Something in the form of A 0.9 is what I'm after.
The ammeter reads A 3.75
